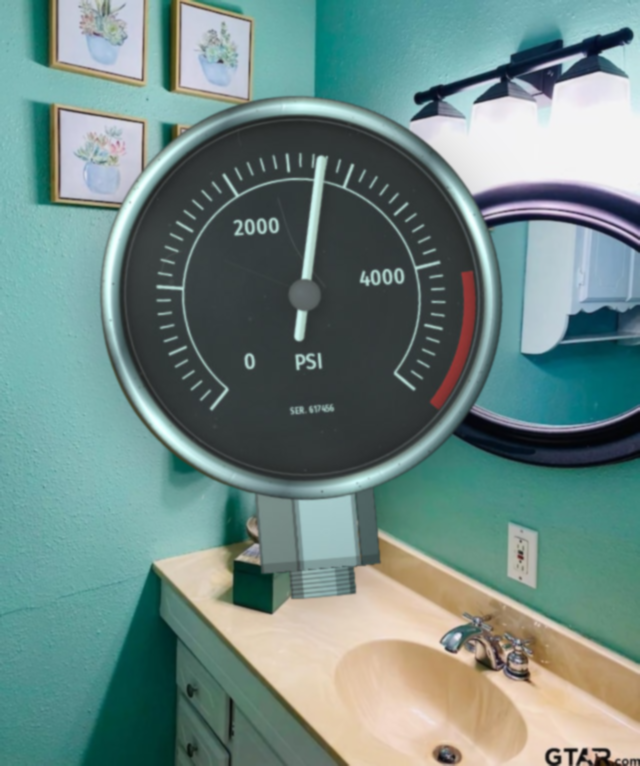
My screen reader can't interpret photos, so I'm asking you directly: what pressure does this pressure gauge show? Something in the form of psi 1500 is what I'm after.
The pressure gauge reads psi 2750
